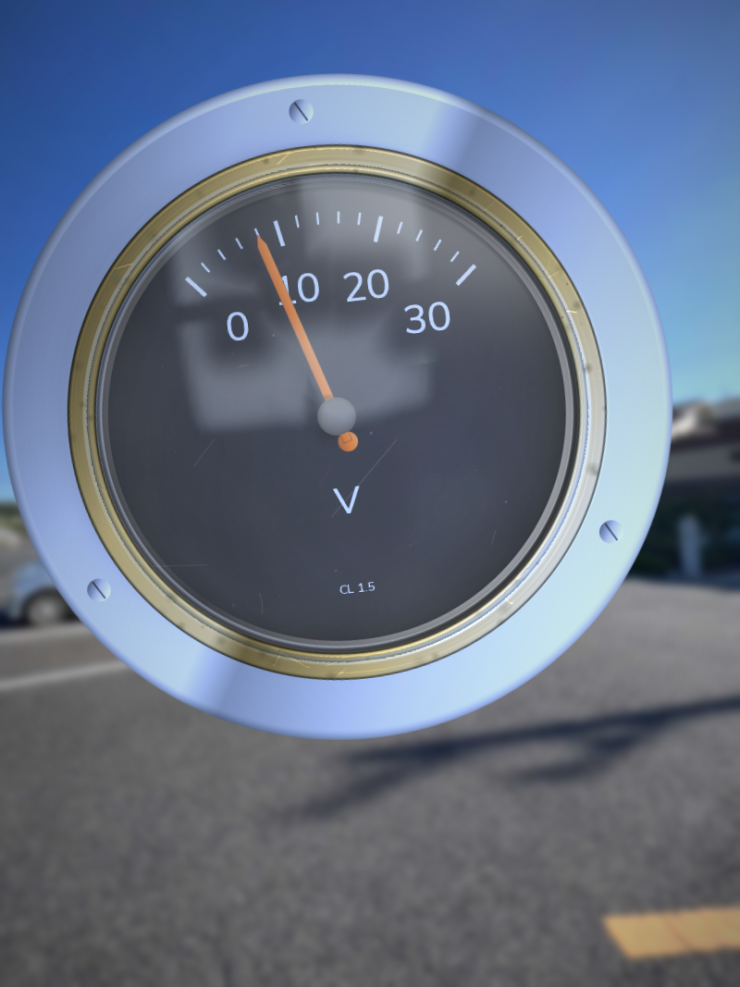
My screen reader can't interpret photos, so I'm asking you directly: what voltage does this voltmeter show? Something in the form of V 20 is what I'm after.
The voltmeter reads V 8
